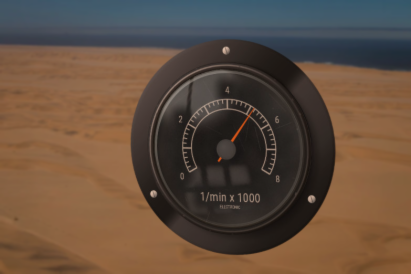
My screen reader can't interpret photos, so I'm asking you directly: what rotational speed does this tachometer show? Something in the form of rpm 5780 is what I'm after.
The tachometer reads rpm 5200
